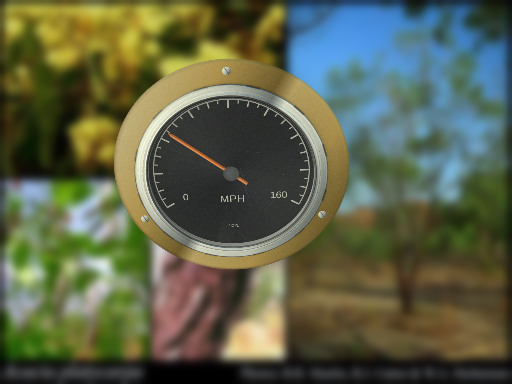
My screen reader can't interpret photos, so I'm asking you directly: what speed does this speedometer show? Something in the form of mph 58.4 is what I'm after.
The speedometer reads mph 45
